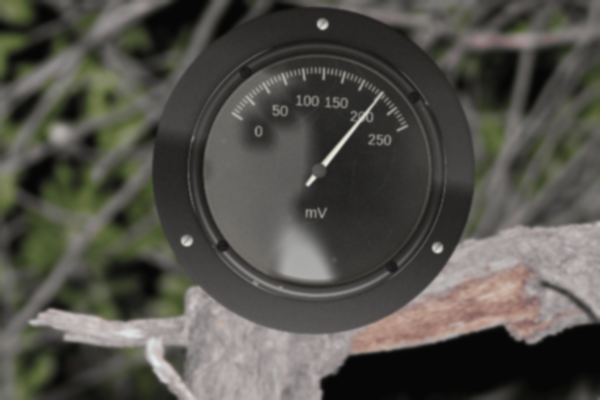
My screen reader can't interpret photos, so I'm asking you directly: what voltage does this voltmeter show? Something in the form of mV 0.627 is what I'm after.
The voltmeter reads mV 200
